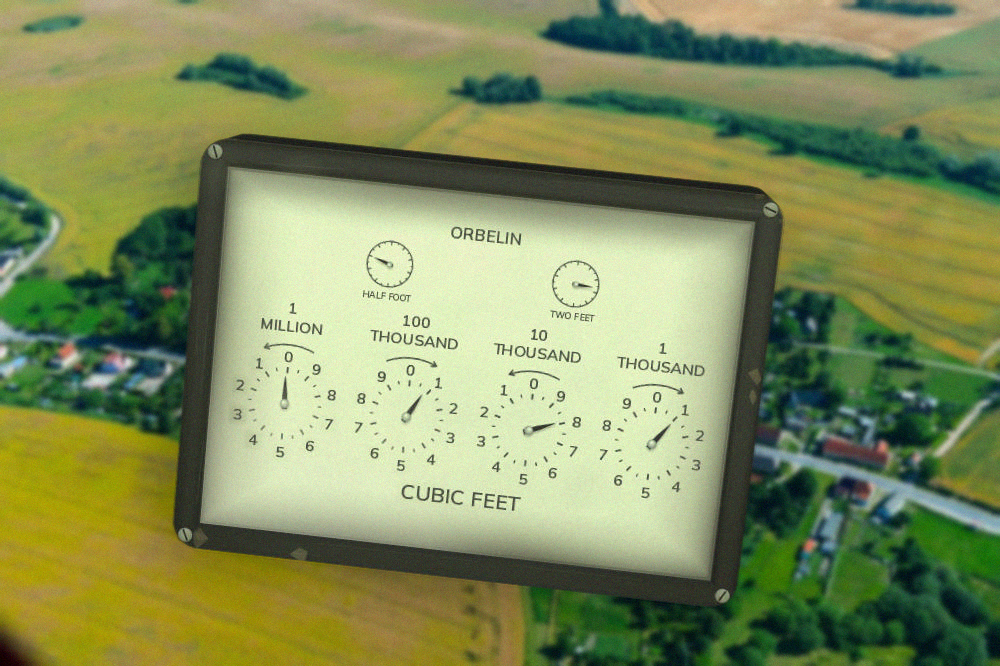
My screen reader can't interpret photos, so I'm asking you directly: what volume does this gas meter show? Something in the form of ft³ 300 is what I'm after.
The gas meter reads ft³ 8100
